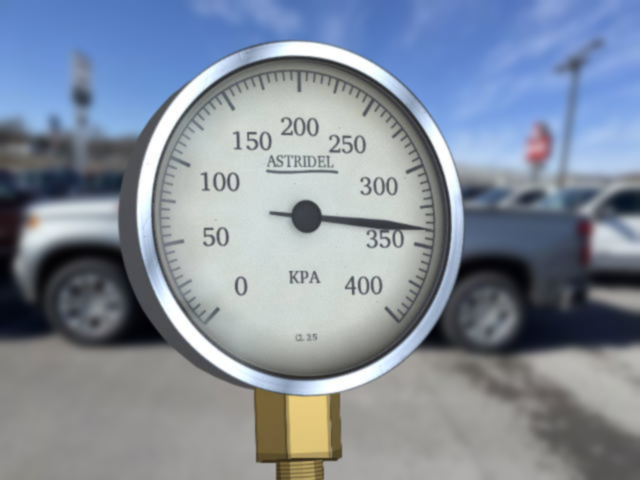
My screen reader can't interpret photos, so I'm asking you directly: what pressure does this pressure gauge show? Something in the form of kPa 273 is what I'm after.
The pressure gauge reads kPa 340
